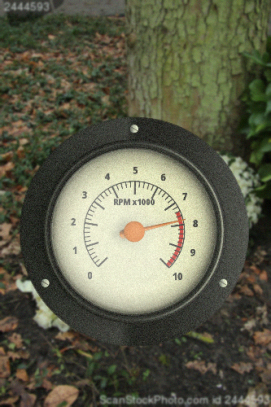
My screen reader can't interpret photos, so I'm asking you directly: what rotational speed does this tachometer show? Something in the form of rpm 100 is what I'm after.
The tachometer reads rpm 7800
